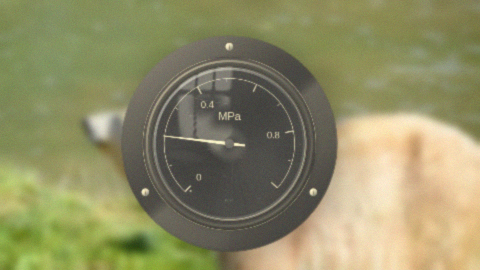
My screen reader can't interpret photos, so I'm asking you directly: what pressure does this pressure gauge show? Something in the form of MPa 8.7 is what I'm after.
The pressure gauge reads MPa 0.2
